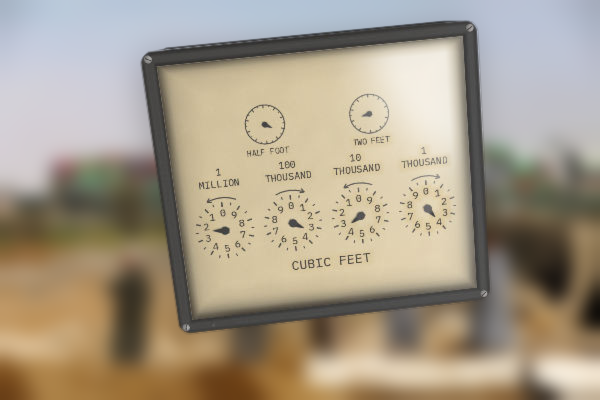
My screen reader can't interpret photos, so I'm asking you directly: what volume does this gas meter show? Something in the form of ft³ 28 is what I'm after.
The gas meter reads ft³ 233400
